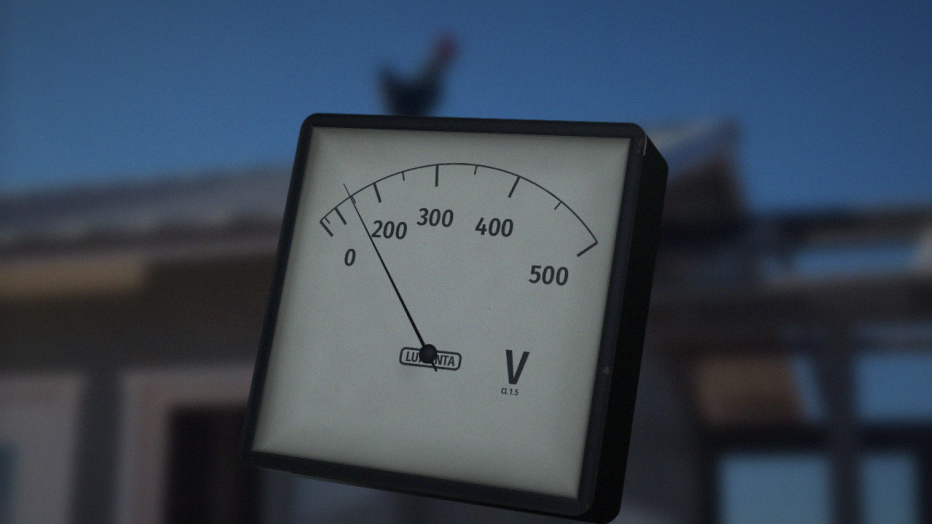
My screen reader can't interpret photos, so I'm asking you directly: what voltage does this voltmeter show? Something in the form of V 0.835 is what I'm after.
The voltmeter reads V 150
